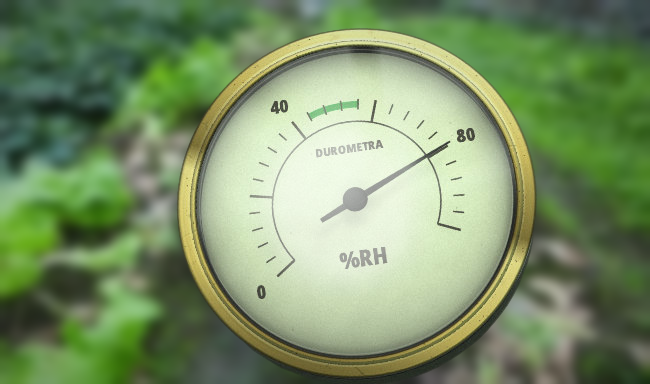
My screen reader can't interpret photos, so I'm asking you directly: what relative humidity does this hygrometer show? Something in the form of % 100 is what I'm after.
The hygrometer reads % 80
